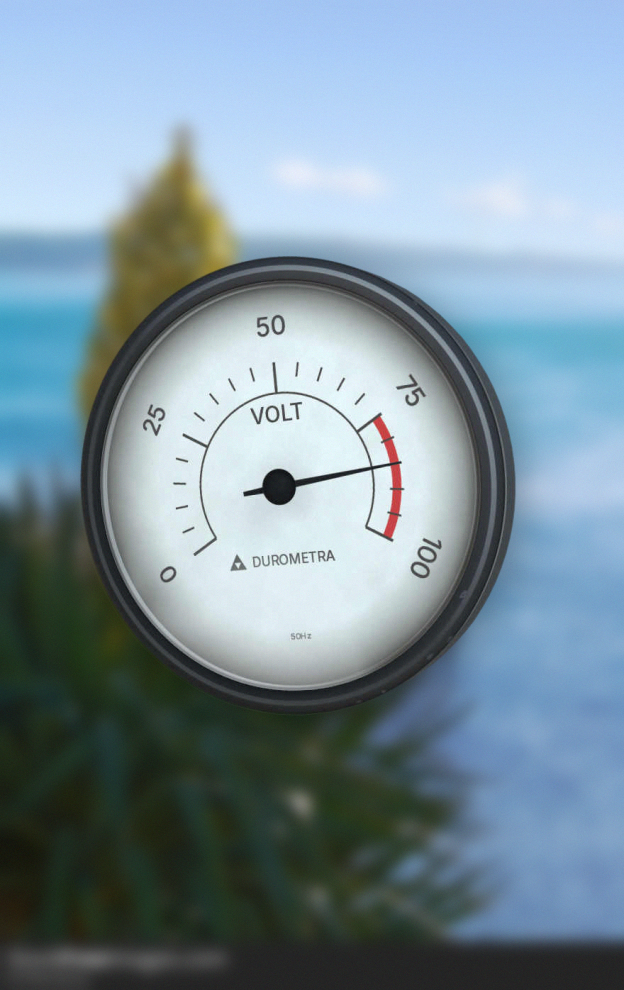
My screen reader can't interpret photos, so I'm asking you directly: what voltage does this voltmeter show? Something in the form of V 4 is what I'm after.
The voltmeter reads V 85
